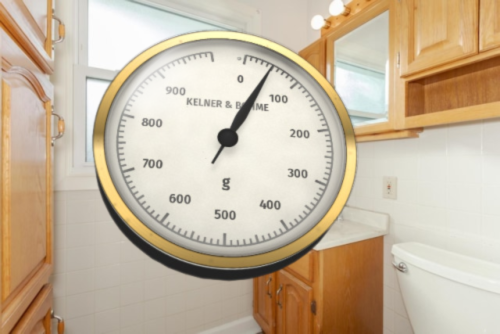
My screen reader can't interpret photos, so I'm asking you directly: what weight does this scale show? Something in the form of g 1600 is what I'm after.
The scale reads g 50
